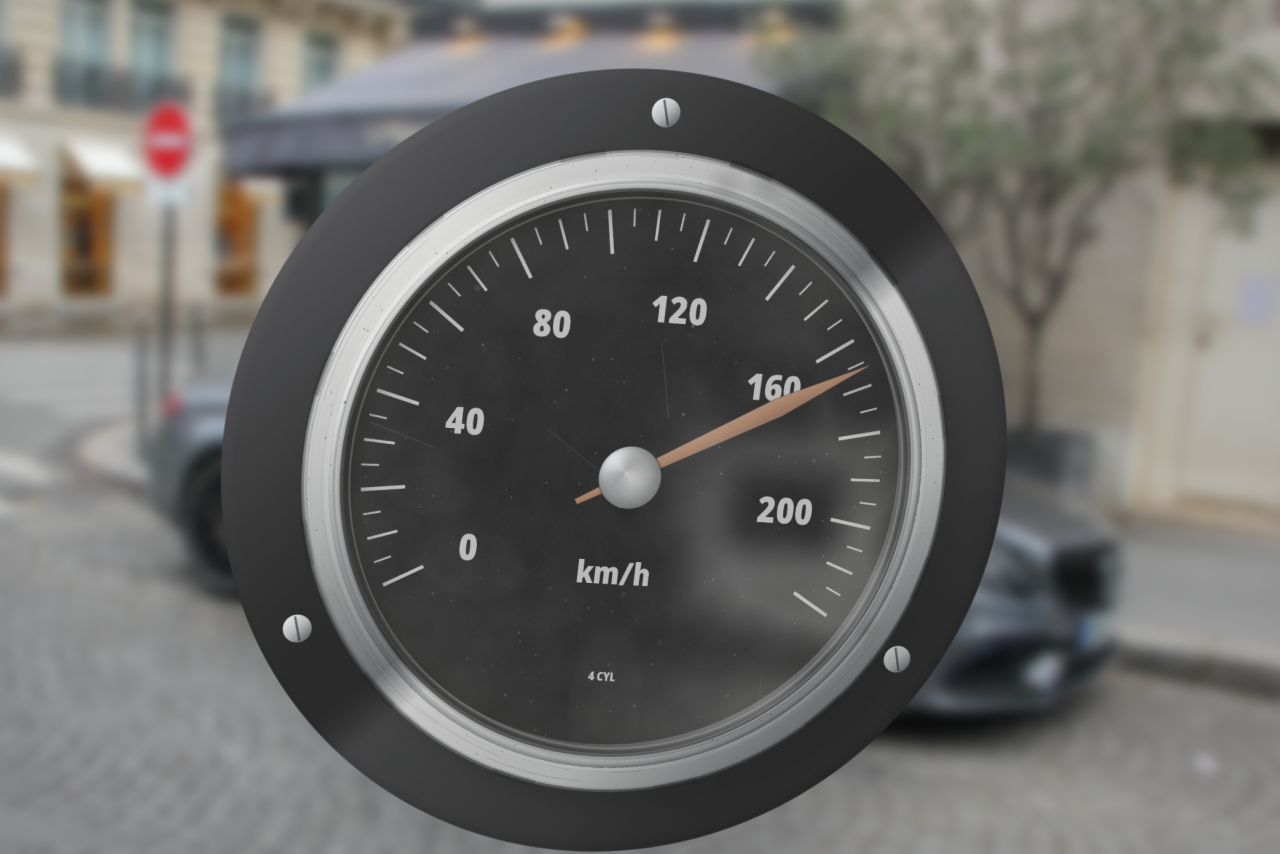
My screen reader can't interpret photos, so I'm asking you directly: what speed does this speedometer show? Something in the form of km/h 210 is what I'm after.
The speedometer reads km/h 165
